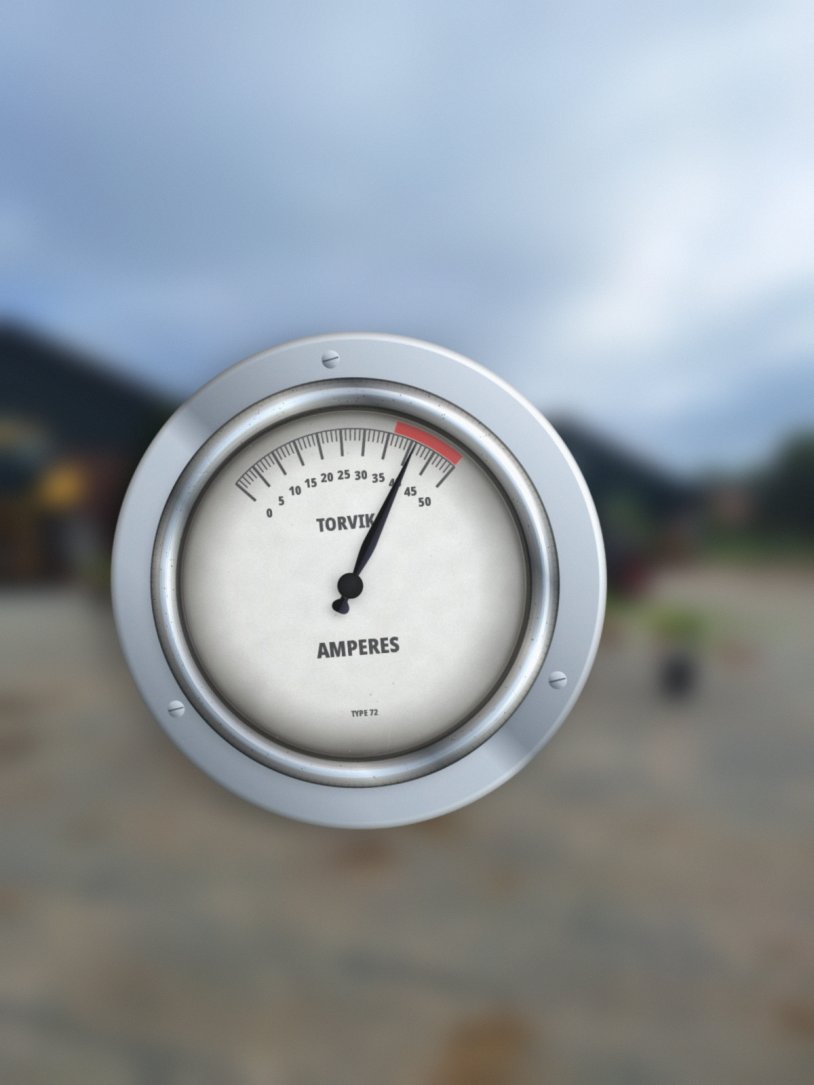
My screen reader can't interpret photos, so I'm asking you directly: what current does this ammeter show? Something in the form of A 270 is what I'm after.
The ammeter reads A 41
